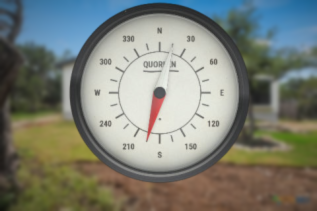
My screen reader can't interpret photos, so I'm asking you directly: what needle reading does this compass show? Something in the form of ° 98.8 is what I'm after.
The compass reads ° 195
